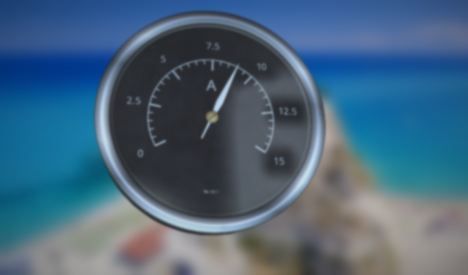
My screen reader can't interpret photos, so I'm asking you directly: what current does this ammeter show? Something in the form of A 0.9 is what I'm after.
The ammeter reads A 9
